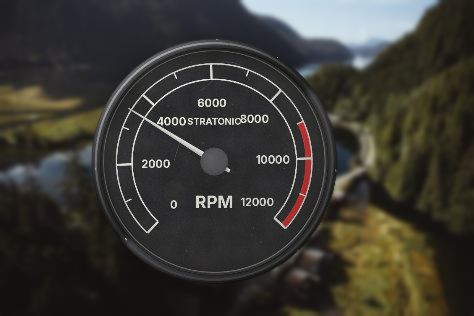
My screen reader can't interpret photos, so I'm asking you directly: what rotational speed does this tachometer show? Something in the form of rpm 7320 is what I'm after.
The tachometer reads rpm 3500
